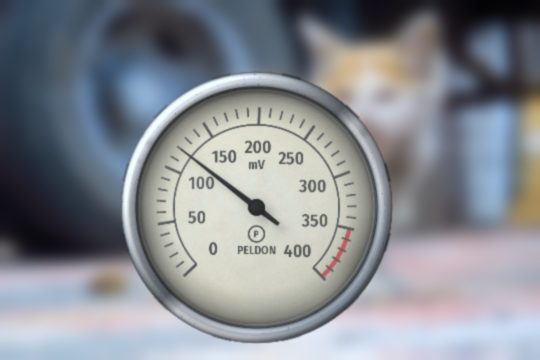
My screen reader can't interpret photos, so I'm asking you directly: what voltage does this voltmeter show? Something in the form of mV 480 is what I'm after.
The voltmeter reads mV 120
